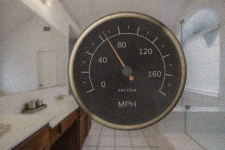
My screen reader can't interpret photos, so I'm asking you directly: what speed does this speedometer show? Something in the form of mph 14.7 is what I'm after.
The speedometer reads mph 65
